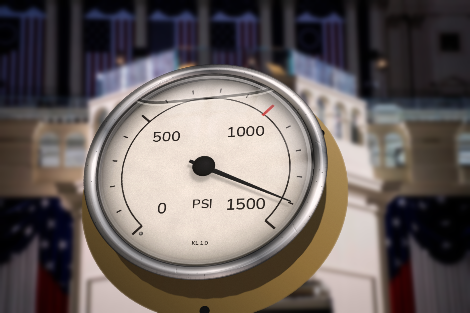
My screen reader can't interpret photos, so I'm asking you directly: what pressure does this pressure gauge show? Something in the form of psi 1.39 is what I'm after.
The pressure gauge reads psi 1400
